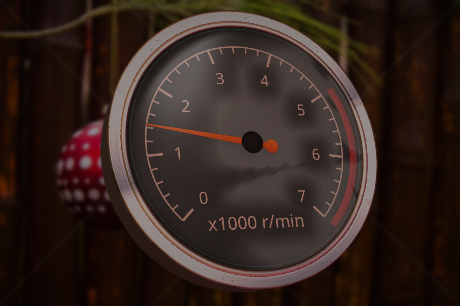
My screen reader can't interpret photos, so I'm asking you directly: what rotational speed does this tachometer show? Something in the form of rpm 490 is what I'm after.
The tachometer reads rpm 1400
